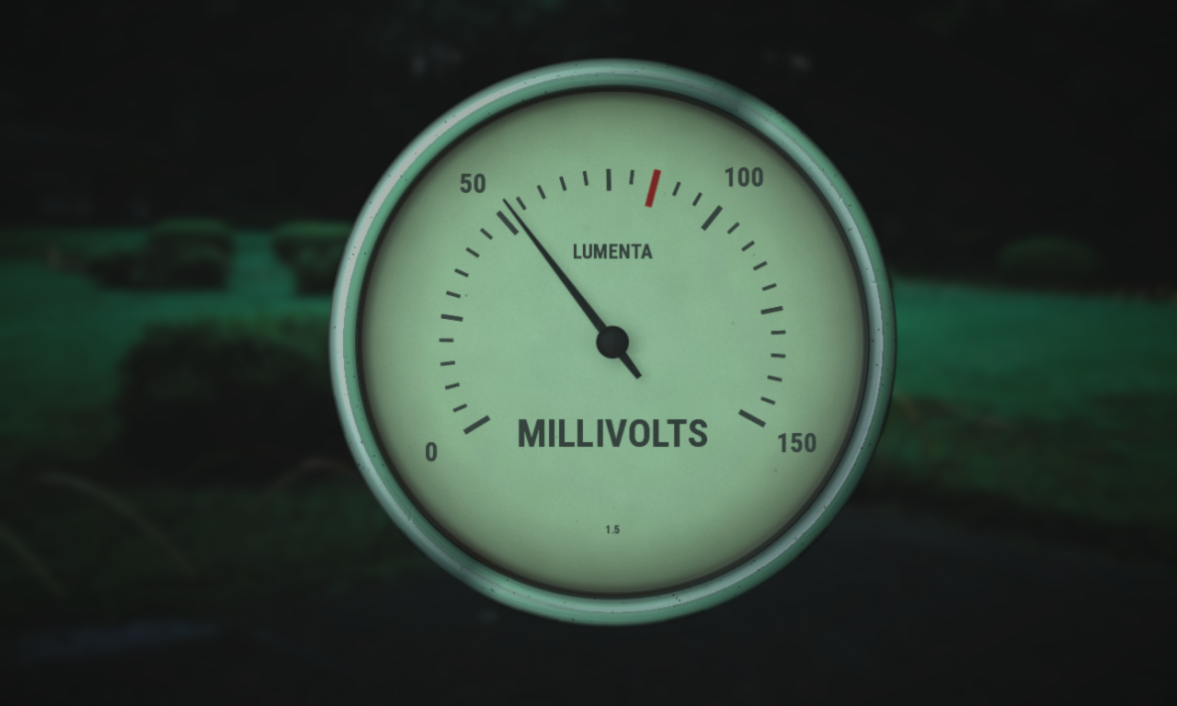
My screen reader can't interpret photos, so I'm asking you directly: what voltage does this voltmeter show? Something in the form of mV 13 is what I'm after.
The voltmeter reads mV 52.5
